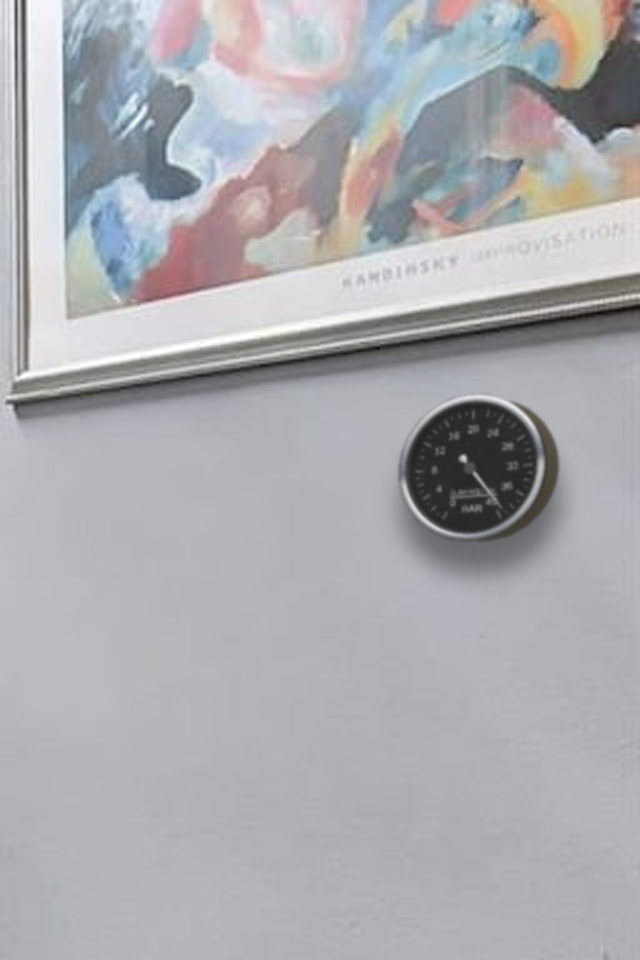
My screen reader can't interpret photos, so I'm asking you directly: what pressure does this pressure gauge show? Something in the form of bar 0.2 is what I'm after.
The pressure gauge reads bar 39
